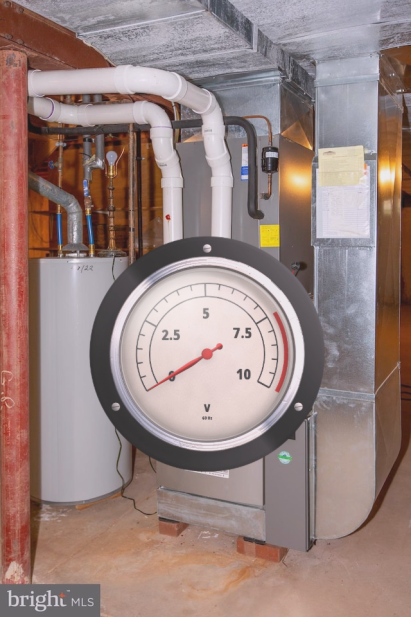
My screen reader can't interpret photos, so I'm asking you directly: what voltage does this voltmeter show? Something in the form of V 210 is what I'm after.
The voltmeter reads V 0
